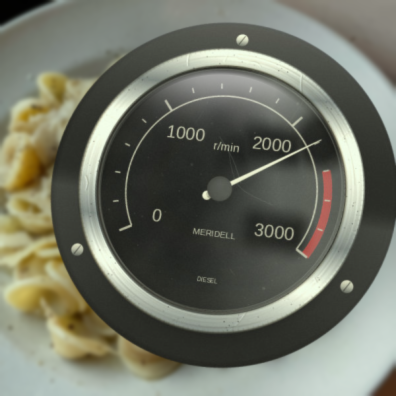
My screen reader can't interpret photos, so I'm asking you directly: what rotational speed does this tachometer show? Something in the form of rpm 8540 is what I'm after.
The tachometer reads rpm 2200
